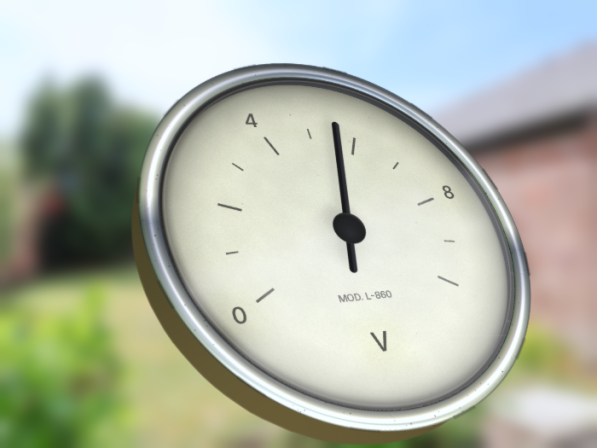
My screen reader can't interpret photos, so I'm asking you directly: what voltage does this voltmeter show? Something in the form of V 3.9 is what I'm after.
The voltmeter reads V 5.5
